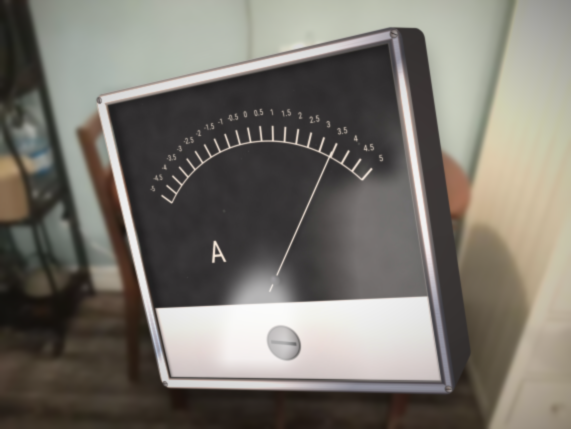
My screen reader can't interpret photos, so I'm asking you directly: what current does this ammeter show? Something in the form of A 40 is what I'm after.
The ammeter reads A 3.5
